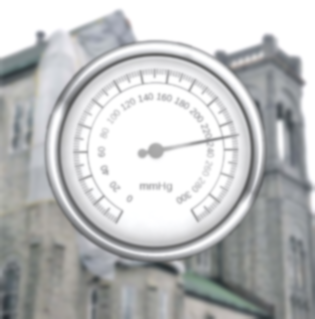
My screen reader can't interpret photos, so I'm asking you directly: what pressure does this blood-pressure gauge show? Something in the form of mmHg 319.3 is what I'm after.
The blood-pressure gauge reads mmHg 230
